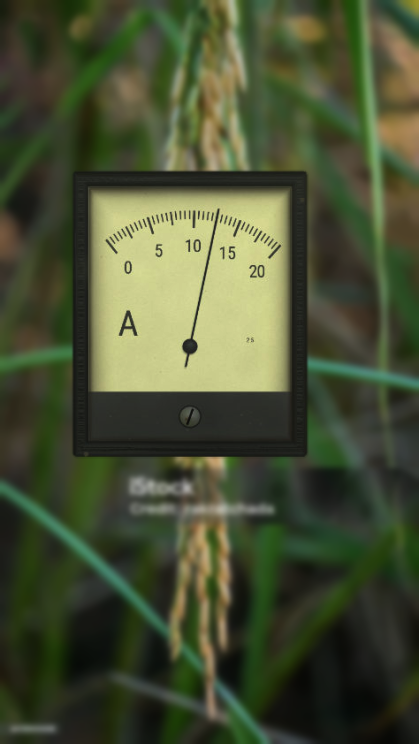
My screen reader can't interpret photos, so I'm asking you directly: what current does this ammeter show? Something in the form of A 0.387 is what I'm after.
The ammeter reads A 12.5
